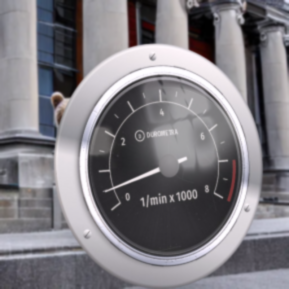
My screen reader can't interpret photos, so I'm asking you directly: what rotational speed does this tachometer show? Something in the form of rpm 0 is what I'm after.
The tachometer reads rpm 500
